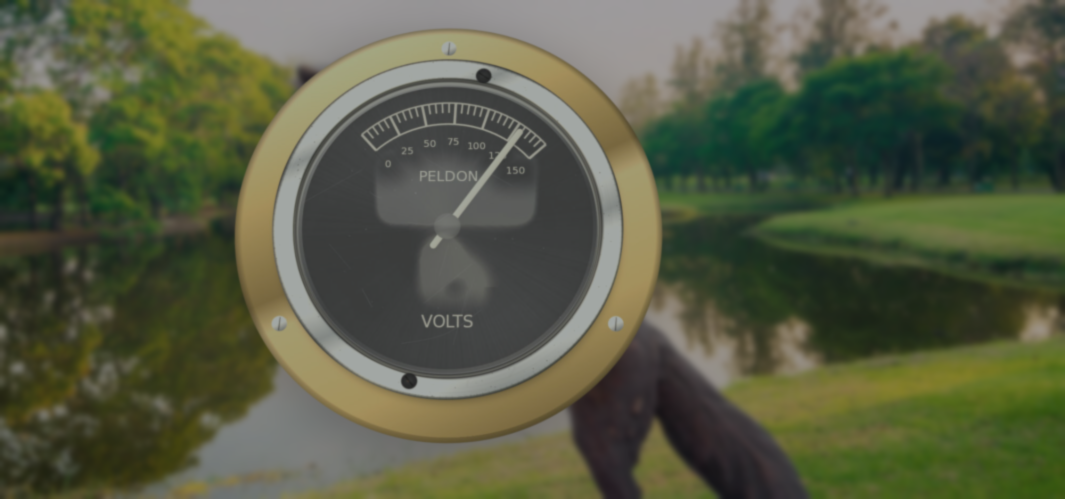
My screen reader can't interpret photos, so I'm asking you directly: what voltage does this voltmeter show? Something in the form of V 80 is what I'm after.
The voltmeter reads V 130
